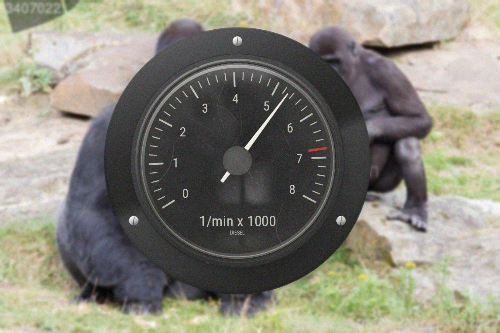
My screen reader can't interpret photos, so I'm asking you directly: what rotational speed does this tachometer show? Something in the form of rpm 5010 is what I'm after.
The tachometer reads rpm 5300
